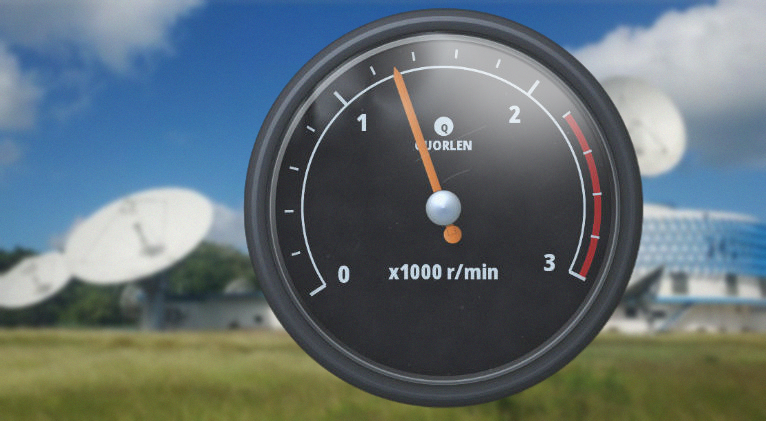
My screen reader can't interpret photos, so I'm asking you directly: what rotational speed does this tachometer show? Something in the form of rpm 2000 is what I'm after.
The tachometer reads rpm 1300
